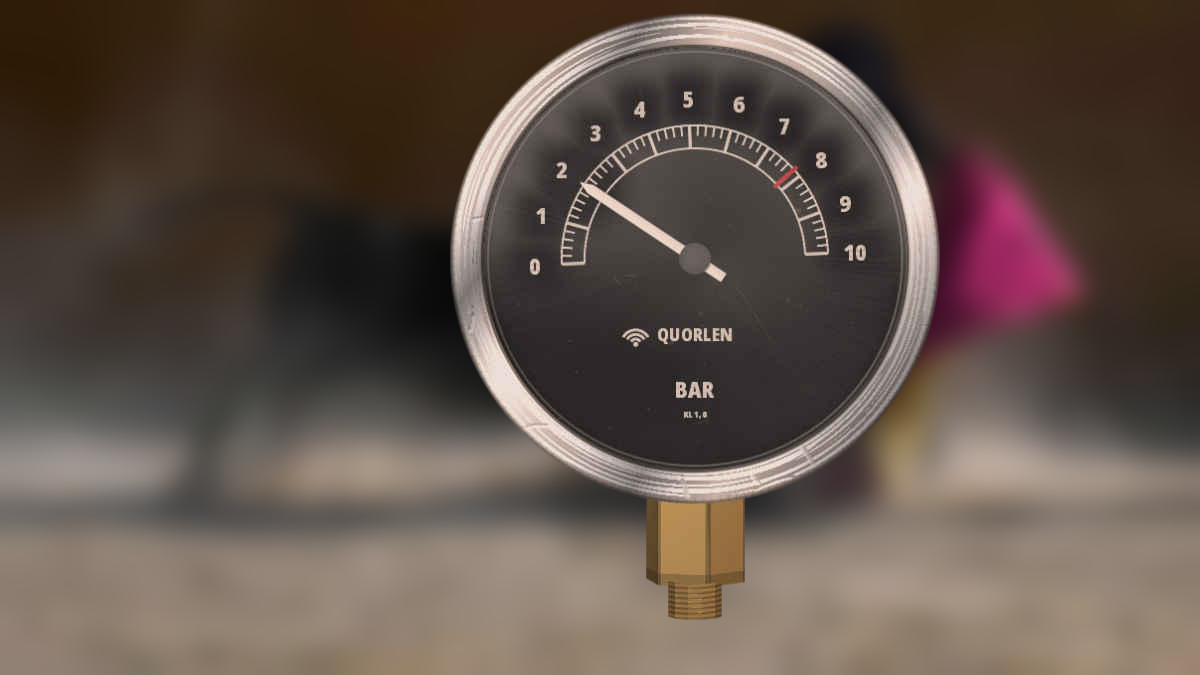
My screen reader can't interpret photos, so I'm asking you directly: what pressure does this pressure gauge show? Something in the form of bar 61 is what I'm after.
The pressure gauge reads bar 2
